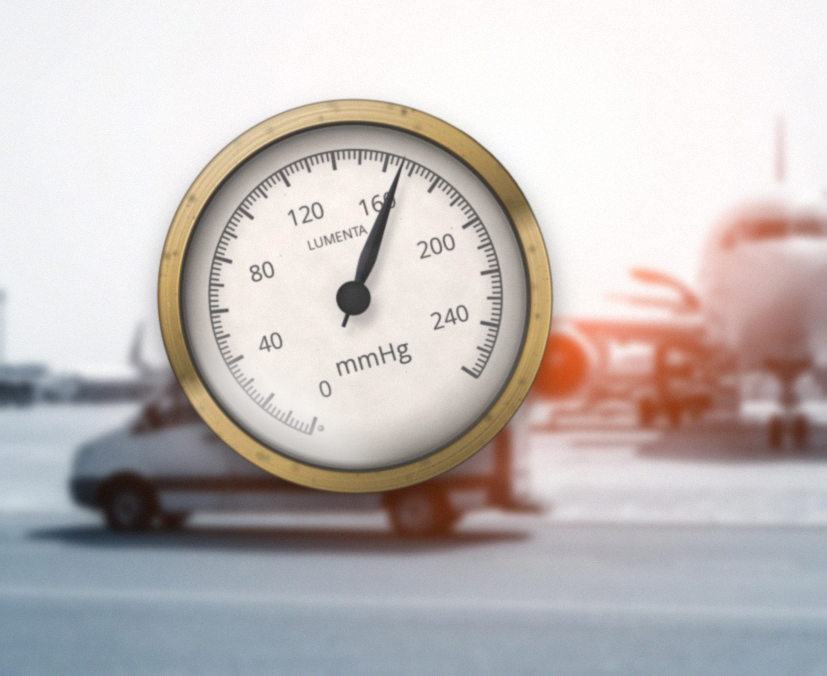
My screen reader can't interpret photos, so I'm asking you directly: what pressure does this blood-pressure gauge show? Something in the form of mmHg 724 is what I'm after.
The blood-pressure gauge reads mmHg 166
